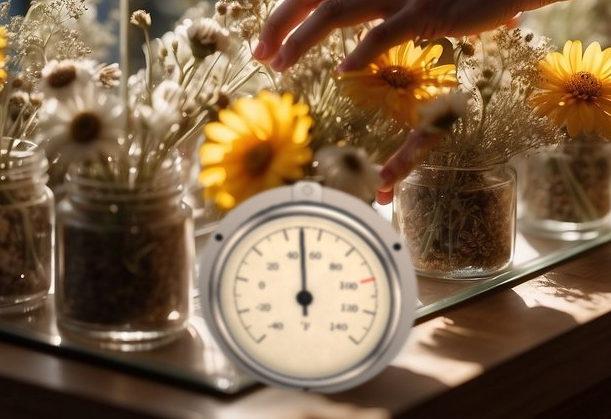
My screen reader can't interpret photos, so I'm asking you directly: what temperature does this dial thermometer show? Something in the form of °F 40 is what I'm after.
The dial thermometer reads °F 50
